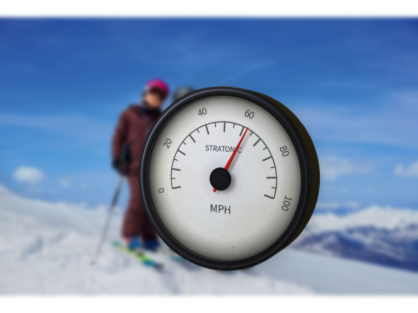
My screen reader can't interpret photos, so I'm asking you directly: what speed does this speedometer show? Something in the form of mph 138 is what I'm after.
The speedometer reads mph 62.5
